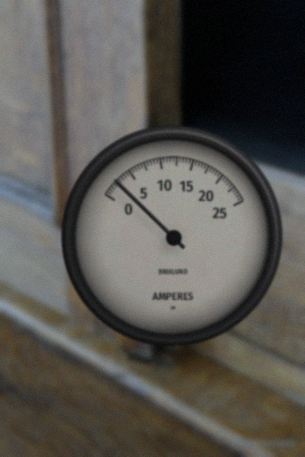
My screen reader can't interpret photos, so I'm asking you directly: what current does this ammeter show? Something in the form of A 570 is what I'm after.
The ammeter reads A 2.5
